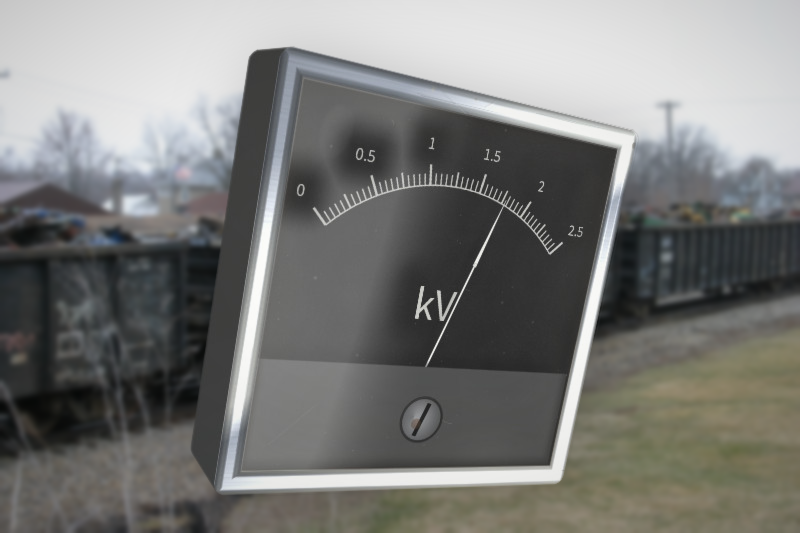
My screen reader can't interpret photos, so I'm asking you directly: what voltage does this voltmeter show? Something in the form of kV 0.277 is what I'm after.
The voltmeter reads kV 1.75
